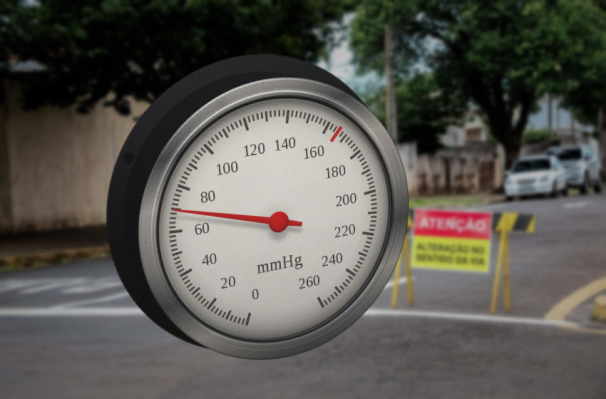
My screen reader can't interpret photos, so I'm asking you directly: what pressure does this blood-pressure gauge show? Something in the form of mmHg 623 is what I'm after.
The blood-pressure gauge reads mmHg 70
